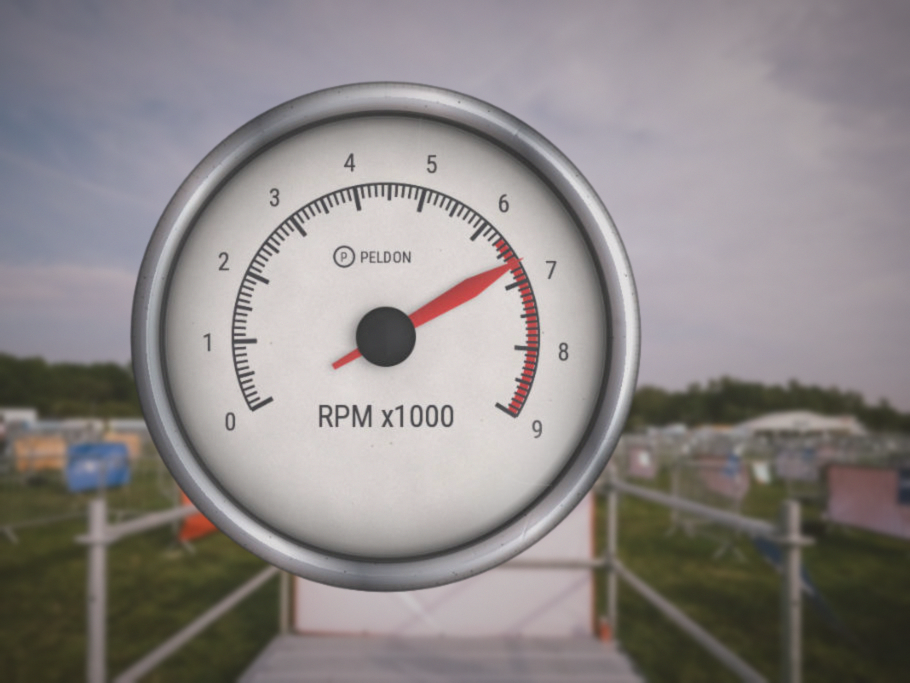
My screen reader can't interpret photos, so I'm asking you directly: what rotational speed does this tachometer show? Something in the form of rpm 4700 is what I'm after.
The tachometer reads rpm 6700
